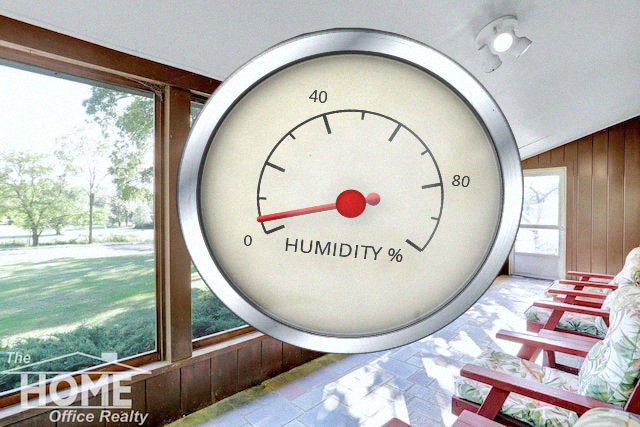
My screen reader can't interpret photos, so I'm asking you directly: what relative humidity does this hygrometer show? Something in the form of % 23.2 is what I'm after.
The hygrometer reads % 5
